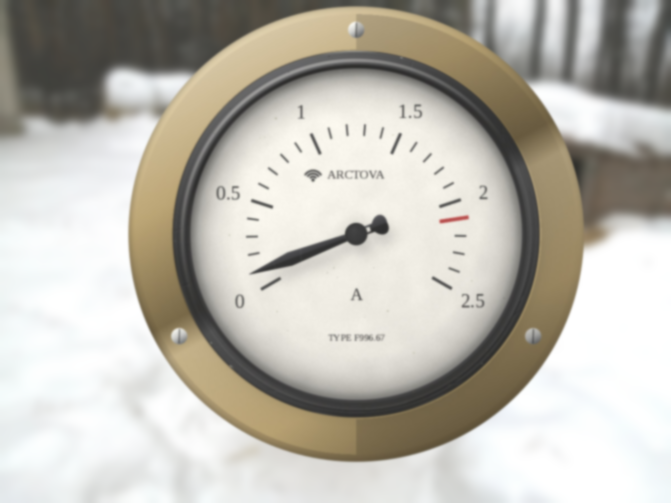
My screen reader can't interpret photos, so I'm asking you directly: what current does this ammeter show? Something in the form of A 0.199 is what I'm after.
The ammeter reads A 0.1
